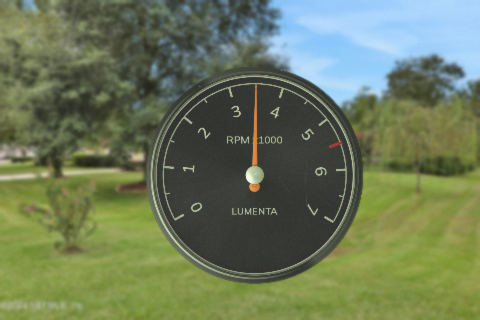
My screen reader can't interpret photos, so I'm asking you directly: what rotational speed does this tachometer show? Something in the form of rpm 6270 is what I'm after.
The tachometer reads rpm 3500
